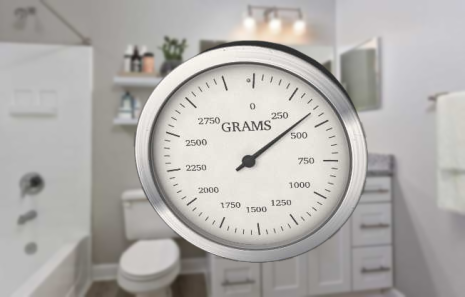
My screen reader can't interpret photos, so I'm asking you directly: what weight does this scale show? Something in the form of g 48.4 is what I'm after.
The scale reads g 400
